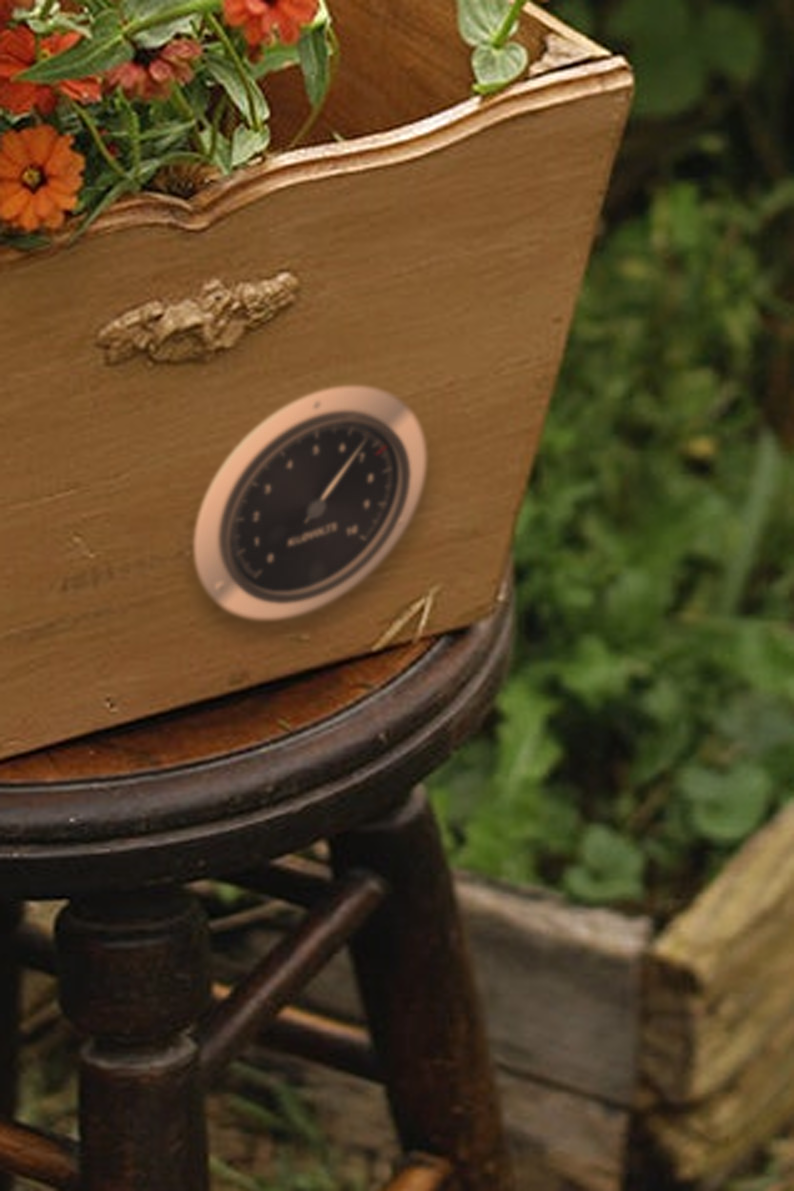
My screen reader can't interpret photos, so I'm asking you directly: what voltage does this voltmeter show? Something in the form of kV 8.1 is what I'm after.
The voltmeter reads kV 6.5
